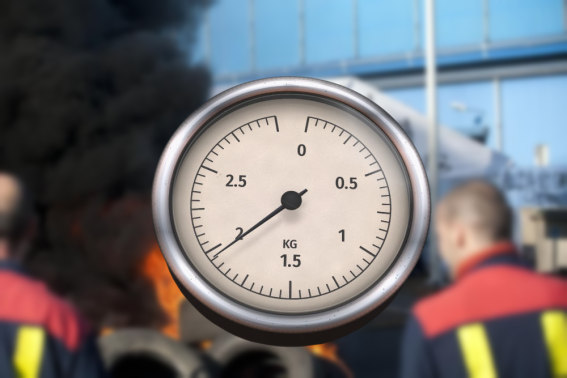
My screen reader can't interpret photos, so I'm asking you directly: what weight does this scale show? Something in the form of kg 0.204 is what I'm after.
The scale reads kg 1.95
